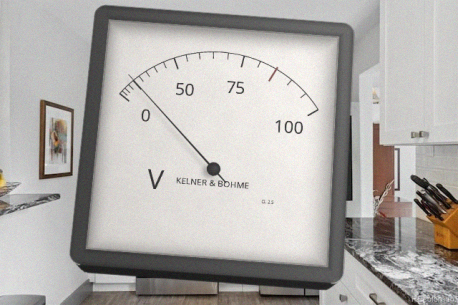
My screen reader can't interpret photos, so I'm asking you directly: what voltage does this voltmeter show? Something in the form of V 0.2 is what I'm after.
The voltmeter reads V 25
